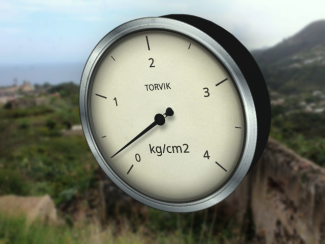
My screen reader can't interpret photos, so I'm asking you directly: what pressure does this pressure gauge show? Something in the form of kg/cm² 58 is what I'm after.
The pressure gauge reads kg/cm² 0.25
